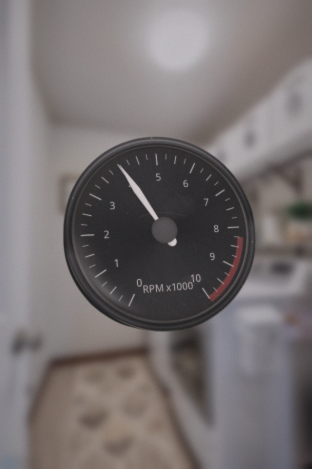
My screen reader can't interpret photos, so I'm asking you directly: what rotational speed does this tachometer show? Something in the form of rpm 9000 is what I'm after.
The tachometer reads rpm 4000
